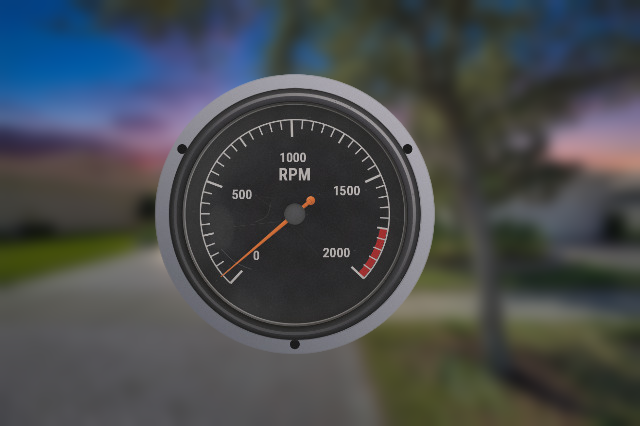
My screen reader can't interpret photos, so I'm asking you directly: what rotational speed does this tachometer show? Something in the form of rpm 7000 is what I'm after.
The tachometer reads rpm 50
